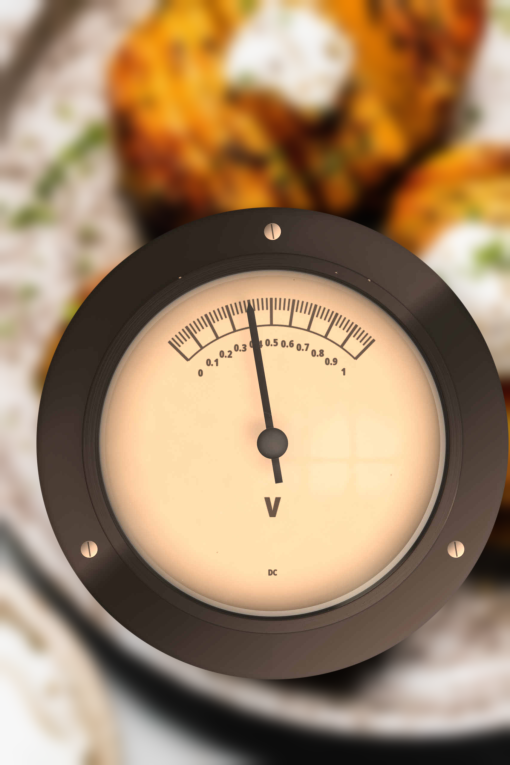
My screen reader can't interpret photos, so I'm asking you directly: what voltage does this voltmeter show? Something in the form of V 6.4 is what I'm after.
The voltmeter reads V 0.4
